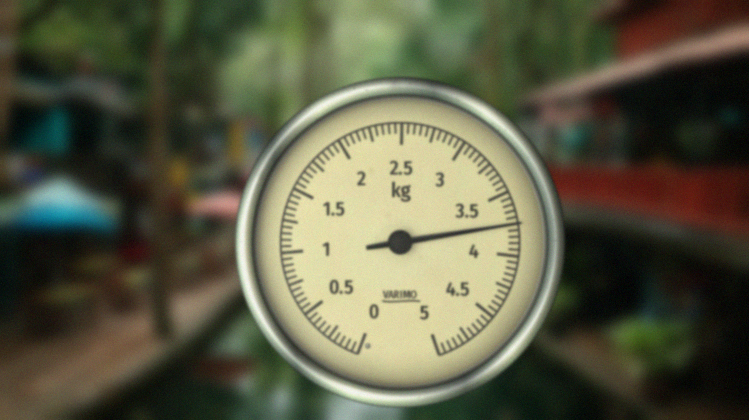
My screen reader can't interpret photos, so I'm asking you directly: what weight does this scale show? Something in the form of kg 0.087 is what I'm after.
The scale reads kg 3.75
